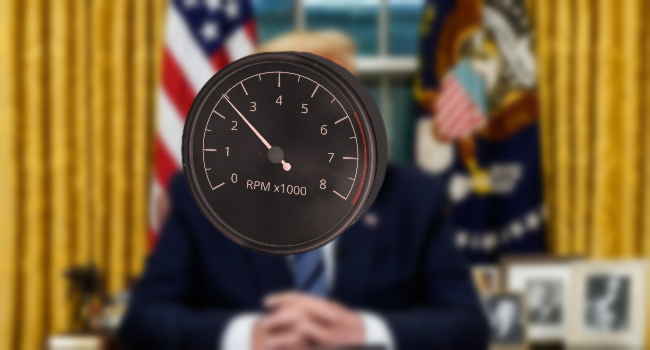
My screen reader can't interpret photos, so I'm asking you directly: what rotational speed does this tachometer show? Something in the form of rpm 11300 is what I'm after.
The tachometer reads rpm 2500
